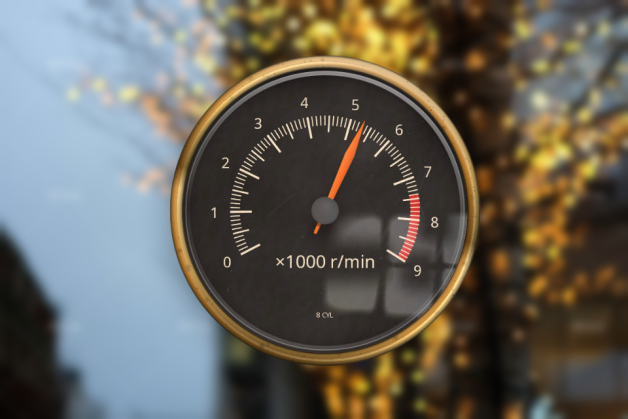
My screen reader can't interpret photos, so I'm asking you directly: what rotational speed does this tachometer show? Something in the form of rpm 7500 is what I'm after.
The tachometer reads rpm 5300
